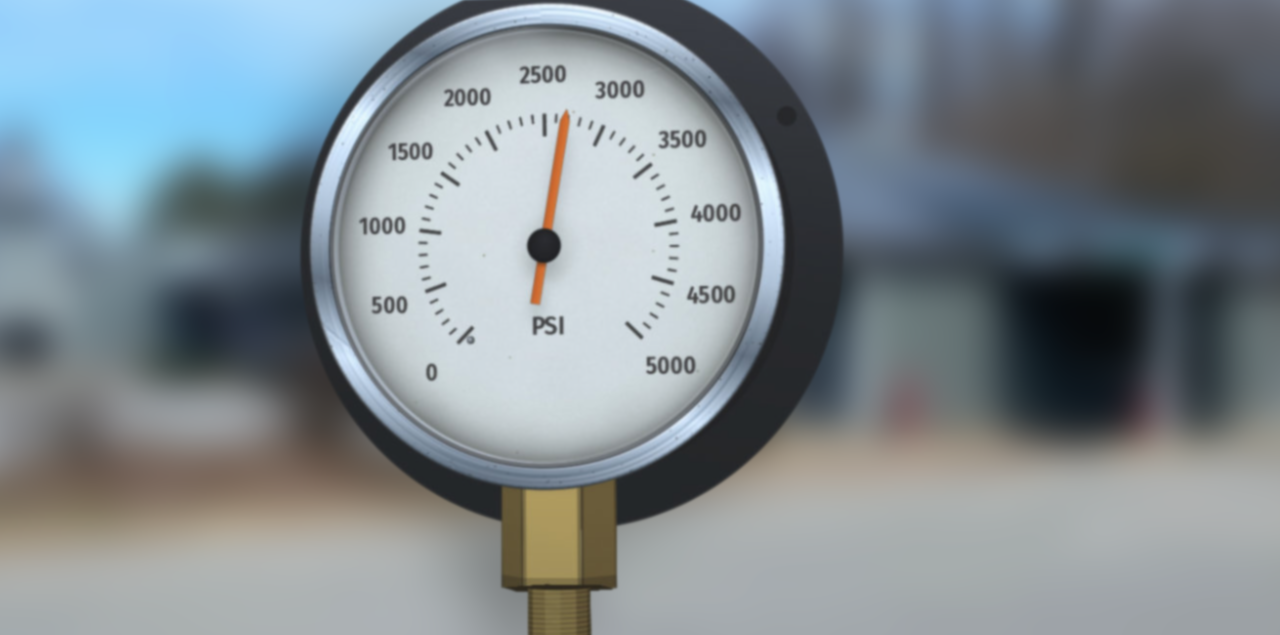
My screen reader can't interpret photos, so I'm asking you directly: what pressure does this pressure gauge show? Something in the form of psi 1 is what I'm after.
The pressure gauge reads psi 2700
